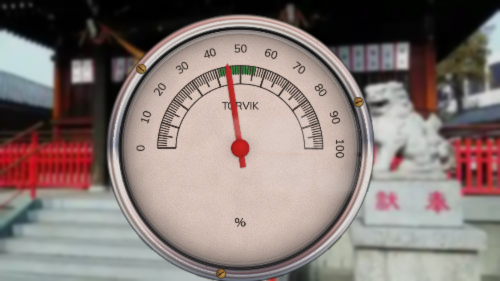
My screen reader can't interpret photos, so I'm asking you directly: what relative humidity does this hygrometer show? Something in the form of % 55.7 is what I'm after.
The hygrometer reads % 45
